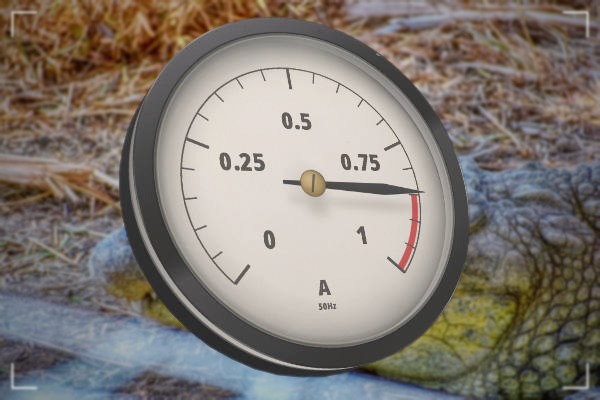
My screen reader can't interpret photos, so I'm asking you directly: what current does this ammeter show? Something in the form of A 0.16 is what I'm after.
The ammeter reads A 0.85
